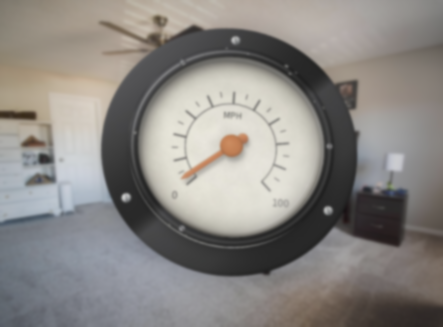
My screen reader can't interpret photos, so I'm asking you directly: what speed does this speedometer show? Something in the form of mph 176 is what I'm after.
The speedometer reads mph 2.5
